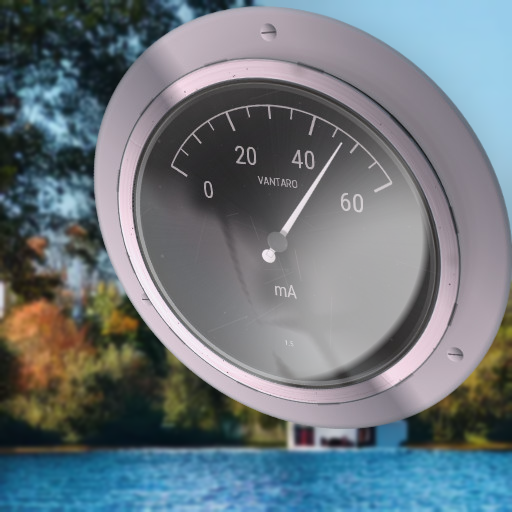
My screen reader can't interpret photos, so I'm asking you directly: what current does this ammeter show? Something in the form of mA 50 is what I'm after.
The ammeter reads mA 47.5
